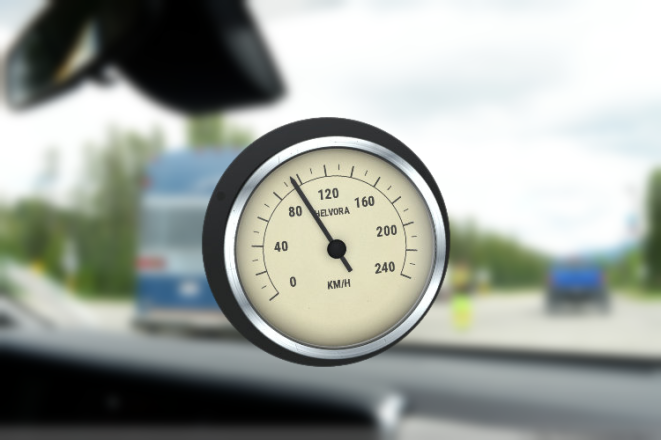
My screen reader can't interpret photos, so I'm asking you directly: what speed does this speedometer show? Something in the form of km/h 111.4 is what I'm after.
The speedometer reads km/h 95
